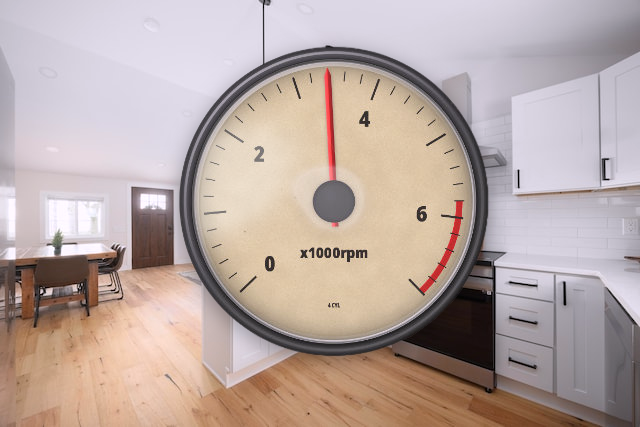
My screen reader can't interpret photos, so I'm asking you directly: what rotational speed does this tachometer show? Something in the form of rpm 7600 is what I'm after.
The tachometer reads rpm 3400
